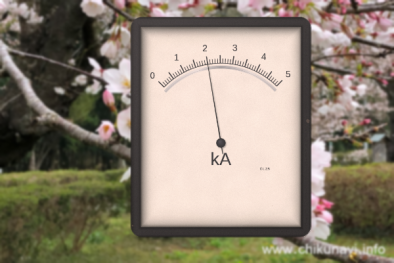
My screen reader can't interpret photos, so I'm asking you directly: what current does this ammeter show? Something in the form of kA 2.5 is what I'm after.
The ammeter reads kA 2
